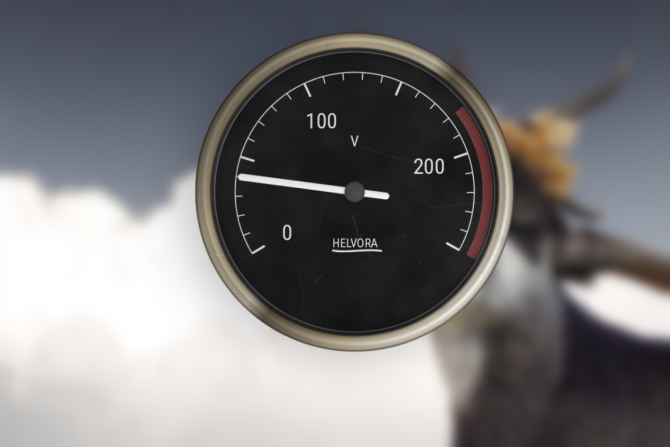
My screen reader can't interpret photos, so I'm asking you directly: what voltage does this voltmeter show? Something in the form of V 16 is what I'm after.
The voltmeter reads V 40
